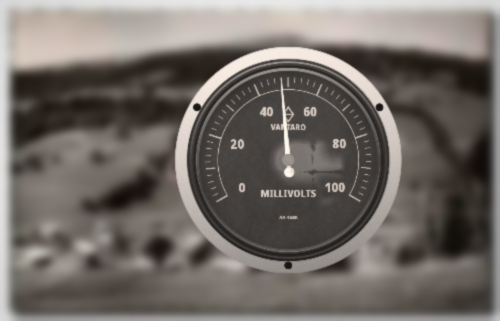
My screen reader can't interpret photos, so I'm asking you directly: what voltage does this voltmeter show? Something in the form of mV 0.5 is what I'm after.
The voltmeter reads mV 48
